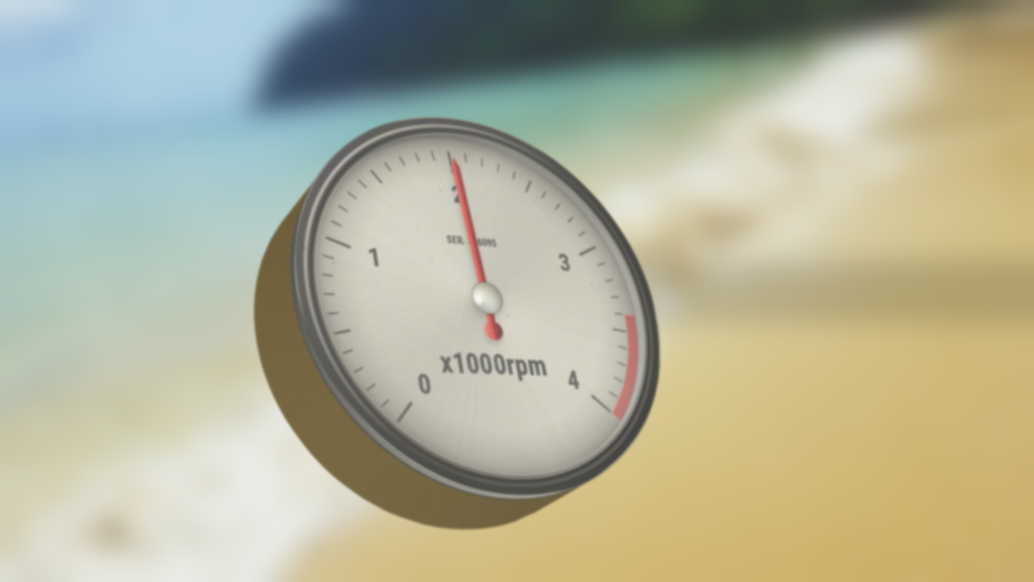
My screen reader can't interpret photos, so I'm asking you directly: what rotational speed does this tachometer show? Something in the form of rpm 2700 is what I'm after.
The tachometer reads rpm 2000
